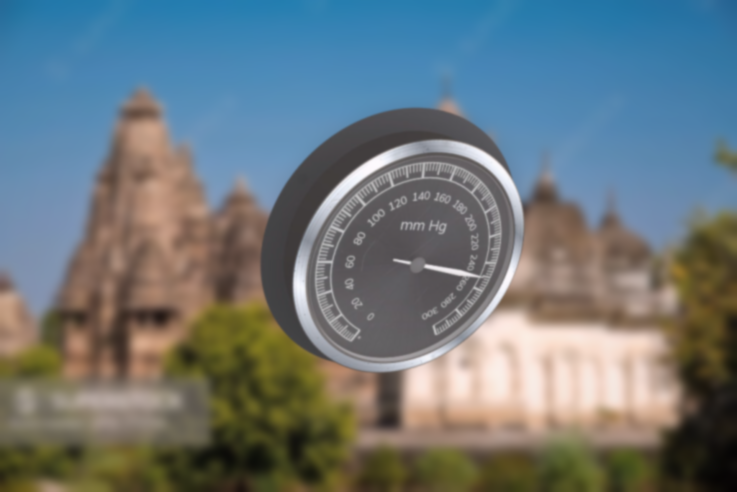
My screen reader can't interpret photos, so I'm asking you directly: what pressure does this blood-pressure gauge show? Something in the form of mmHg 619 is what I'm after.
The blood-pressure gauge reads mmHg 250
